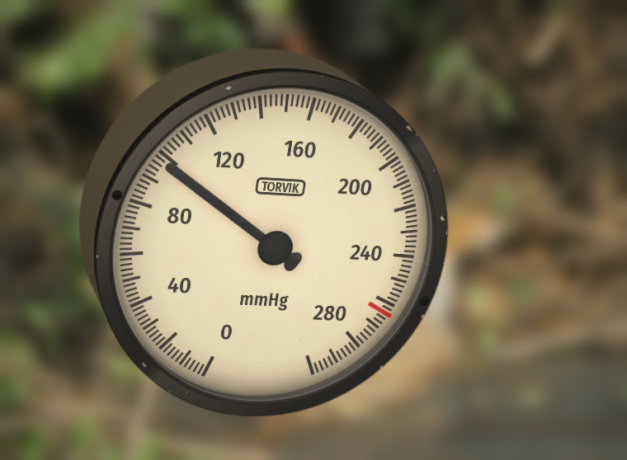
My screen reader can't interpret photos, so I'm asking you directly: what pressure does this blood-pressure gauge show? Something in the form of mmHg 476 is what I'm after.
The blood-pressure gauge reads mmHg 98
